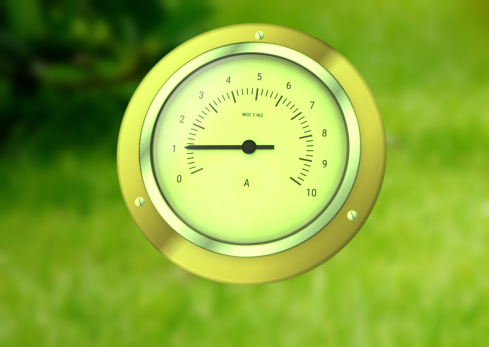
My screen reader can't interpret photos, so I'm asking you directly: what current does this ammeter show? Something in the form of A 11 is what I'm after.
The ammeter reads A 1
